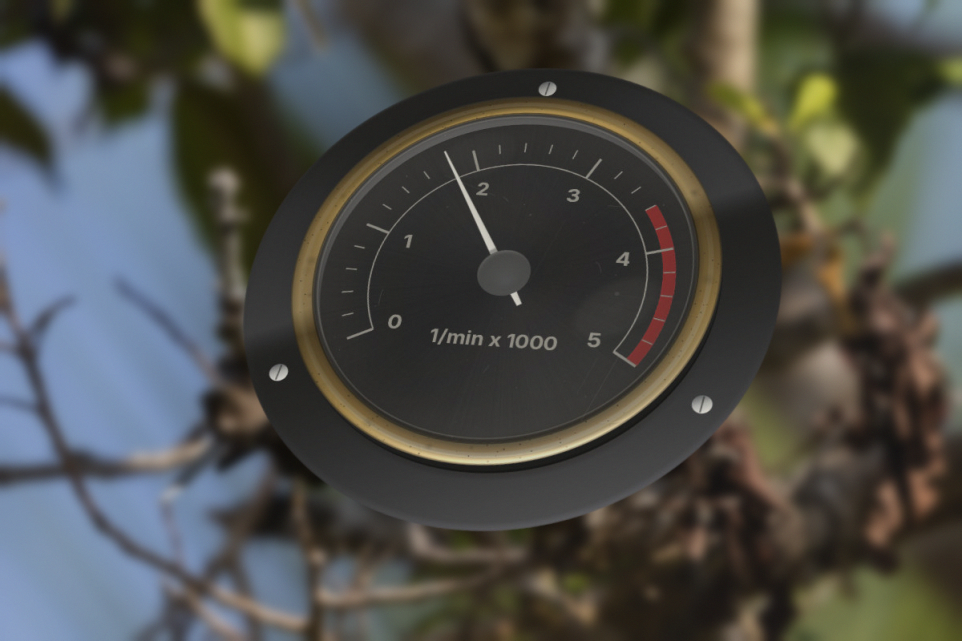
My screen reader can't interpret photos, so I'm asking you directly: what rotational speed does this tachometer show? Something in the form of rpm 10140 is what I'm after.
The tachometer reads rpm 1800
